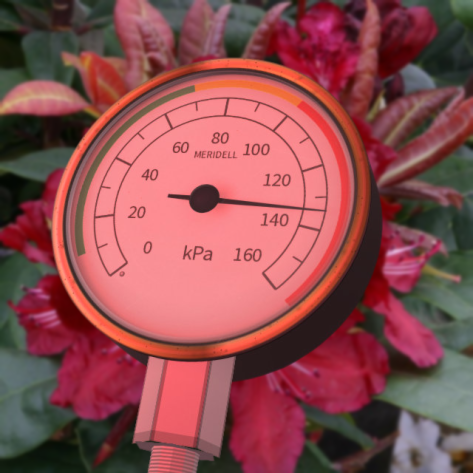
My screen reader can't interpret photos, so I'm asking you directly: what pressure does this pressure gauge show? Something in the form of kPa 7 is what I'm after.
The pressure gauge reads kPa 135
